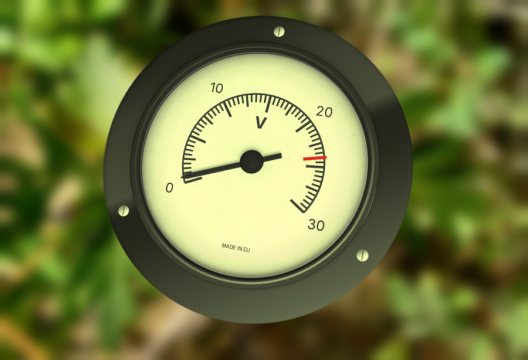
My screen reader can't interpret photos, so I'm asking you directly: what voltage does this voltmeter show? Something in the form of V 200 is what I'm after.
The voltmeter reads V 0.5
